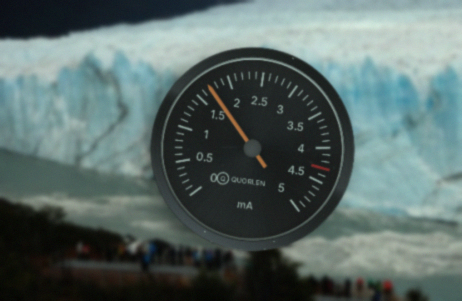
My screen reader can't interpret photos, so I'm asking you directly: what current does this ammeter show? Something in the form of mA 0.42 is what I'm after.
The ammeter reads mA 1.7
